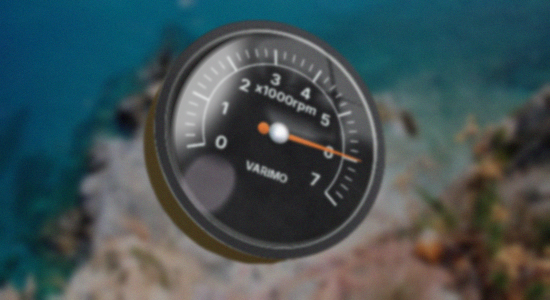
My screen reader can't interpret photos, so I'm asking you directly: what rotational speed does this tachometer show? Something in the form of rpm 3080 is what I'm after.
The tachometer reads rpm 6000
